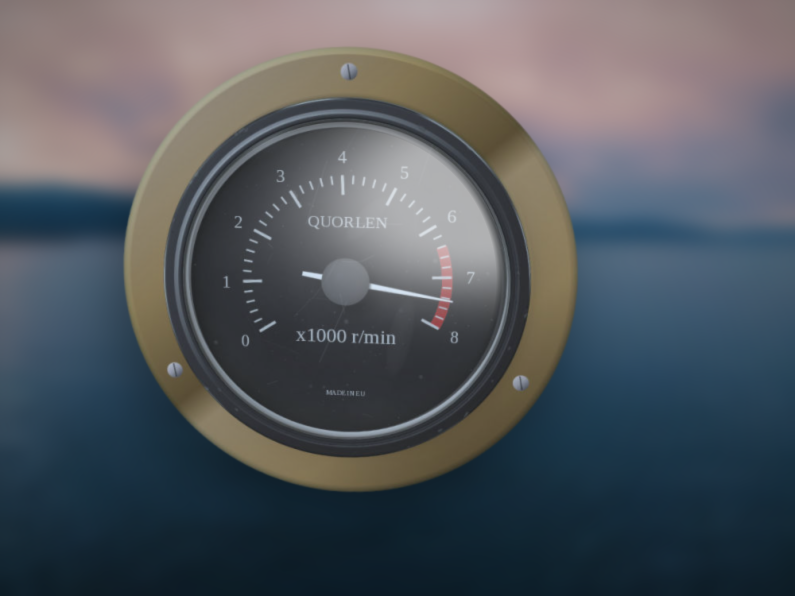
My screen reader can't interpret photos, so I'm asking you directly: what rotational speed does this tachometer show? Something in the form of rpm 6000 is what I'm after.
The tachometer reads rpm 7400
